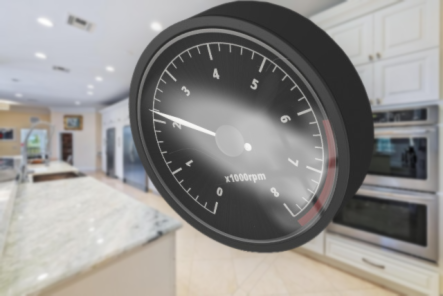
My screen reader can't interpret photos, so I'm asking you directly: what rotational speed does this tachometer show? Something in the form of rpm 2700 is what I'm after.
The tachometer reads rpm 2200
